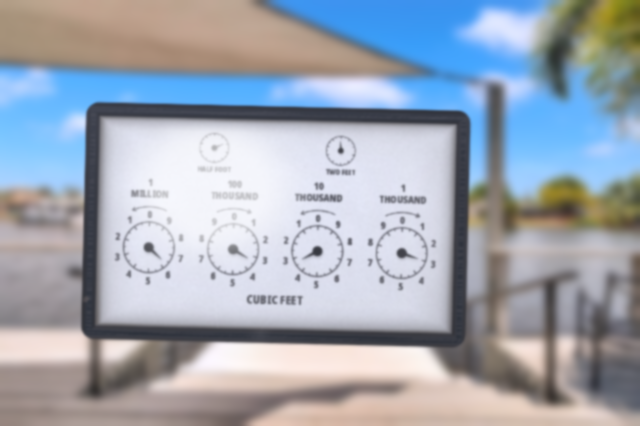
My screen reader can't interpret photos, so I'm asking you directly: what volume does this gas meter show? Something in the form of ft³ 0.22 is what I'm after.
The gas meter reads ft³ 633300
